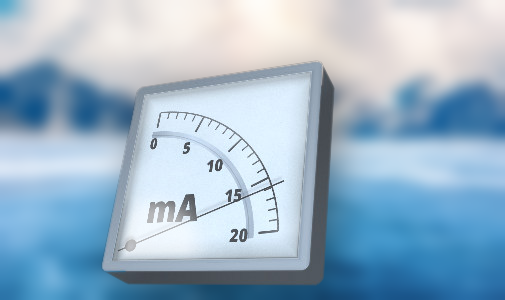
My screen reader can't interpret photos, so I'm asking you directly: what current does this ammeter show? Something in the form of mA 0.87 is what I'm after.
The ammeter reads mA 16
